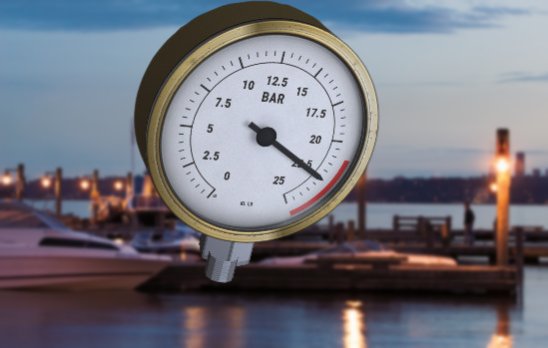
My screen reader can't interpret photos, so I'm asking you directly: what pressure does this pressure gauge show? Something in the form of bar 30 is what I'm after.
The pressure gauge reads bar 22.5
